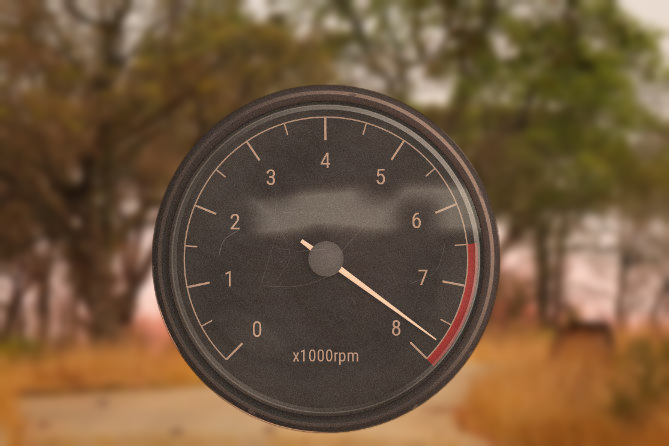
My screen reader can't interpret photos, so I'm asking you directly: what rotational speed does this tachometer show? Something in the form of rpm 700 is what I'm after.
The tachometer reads rpm 7750
